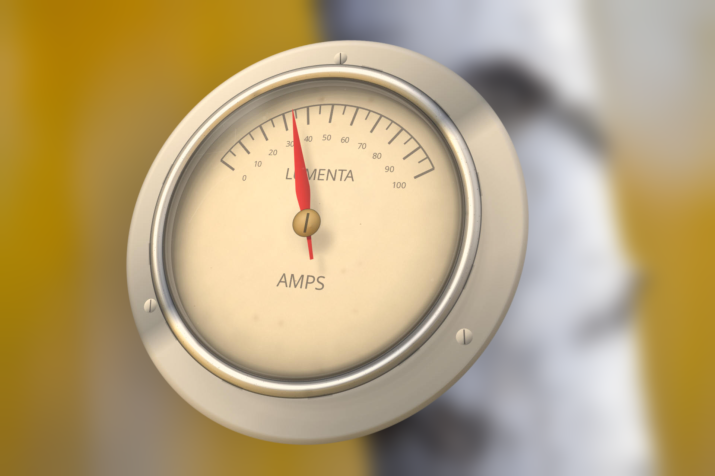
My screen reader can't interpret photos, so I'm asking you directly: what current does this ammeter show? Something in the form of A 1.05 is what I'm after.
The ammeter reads A 35
